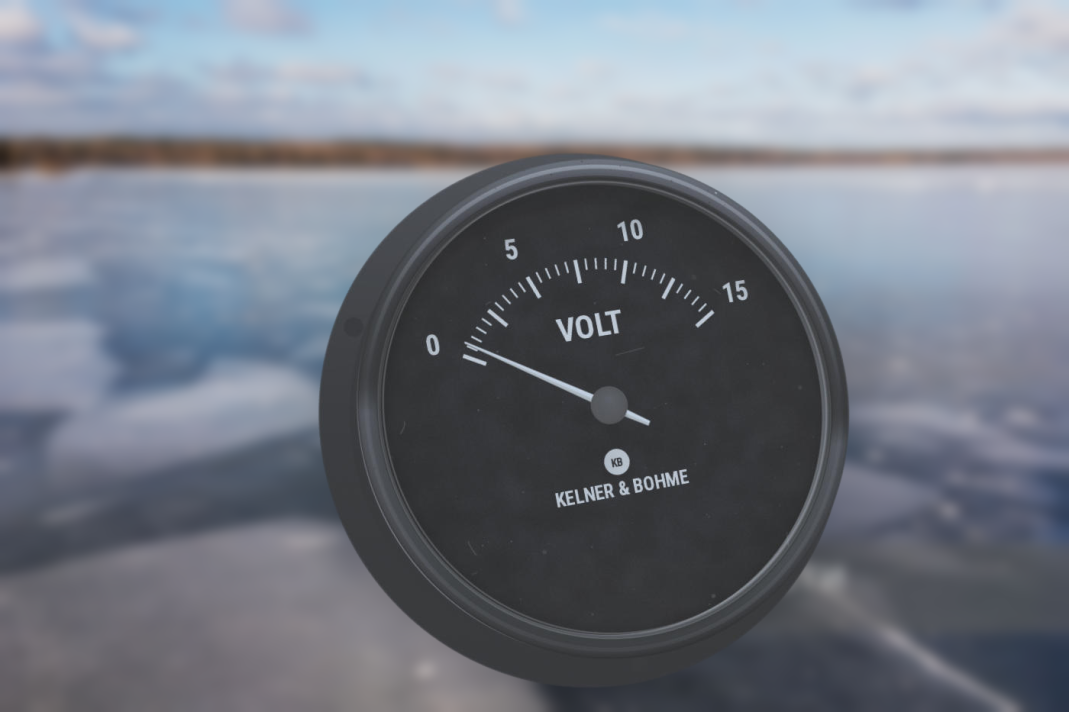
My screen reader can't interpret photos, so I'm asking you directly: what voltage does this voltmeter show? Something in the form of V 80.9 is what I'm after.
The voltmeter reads V 0.5
